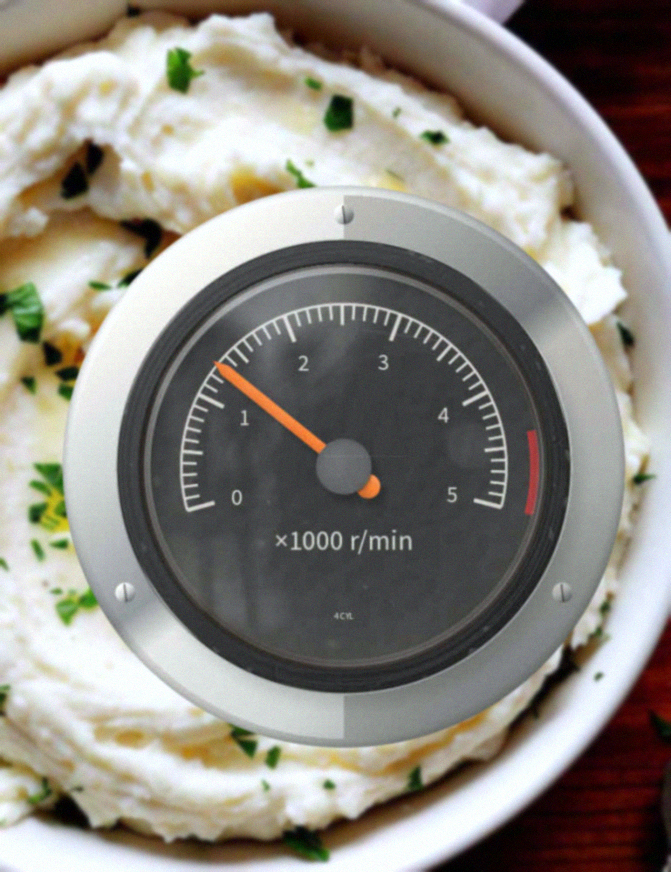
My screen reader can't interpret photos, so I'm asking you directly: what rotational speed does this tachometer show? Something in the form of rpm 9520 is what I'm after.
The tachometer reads rpm 1300
